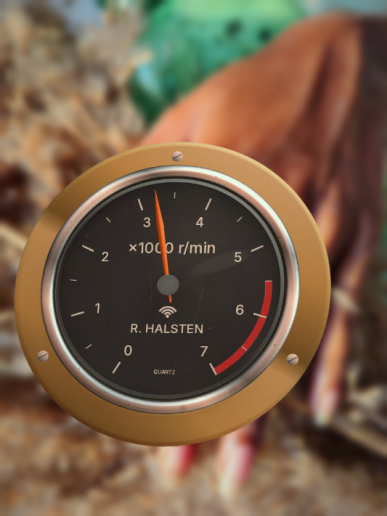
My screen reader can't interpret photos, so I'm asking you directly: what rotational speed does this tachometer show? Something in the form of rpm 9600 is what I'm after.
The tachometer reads rpm 3250
